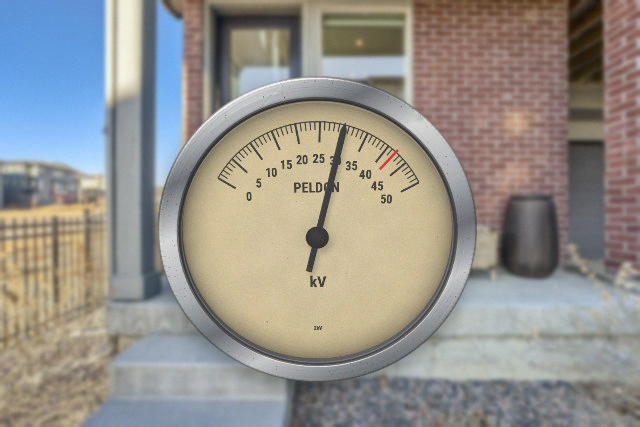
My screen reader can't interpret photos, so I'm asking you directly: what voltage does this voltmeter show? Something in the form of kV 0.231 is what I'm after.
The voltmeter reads kV 30
